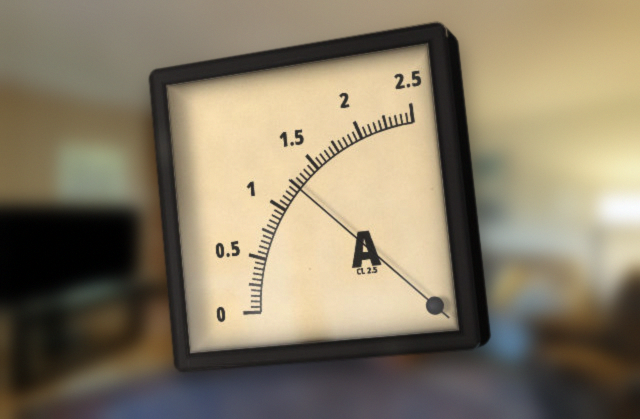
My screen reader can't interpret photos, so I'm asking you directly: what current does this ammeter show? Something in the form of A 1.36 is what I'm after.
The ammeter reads A 1.25
